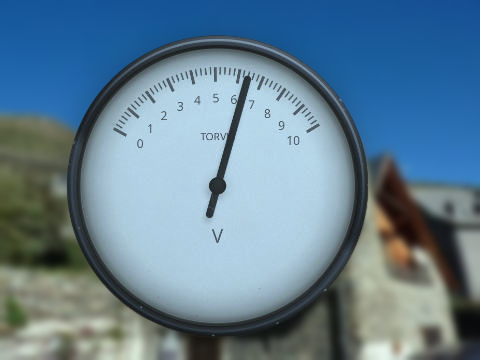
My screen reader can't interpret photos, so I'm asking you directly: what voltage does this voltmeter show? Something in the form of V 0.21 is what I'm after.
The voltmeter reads V 6.4
